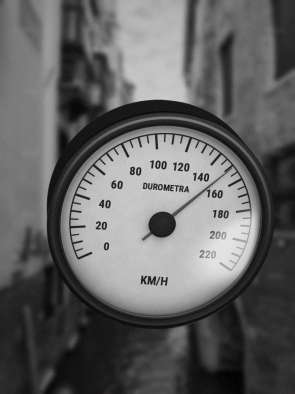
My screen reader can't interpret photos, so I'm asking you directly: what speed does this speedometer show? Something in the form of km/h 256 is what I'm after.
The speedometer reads km/h 150
